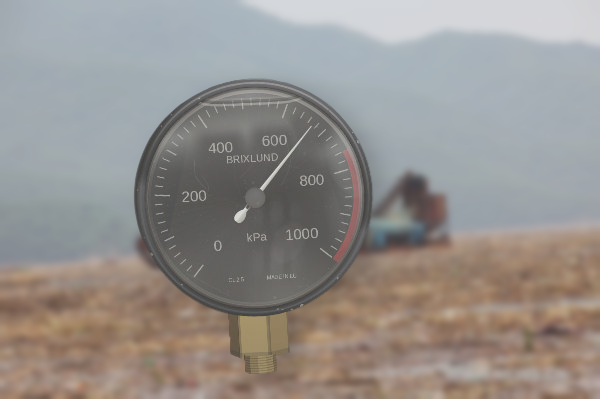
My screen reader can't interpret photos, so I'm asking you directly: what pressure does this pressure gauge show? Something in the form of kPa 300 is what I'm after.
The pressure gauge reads kPa 670
